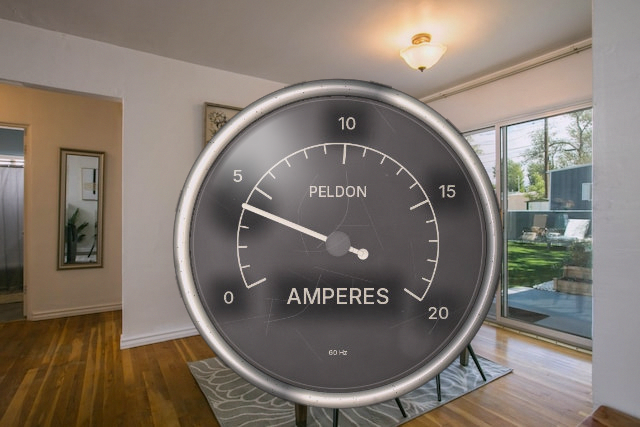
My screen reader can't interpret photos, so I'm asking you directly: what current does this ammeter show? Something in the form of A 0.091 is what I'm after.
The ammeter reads A 4
